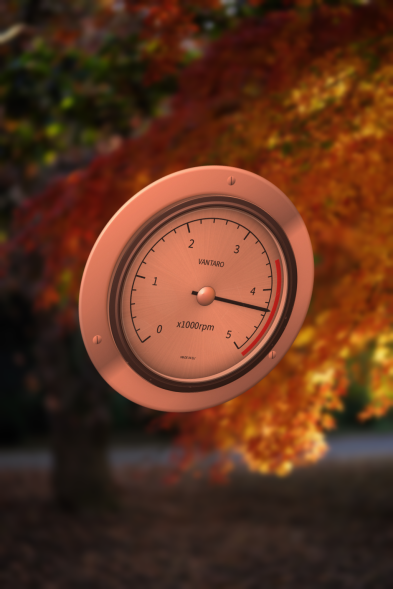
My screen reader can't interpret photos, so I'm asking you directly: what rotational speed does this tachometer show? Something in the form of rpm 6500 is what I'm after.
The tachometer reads rpm 4300
